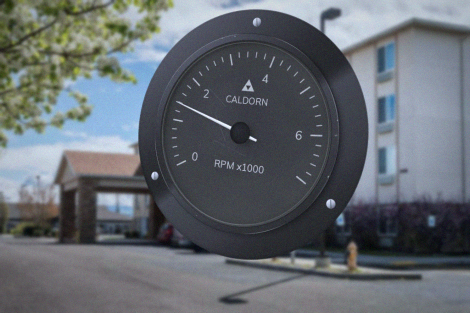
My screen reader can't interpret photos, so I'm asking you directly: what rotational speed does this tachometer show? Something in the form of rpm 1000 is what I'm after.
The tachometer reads rpm 1400
